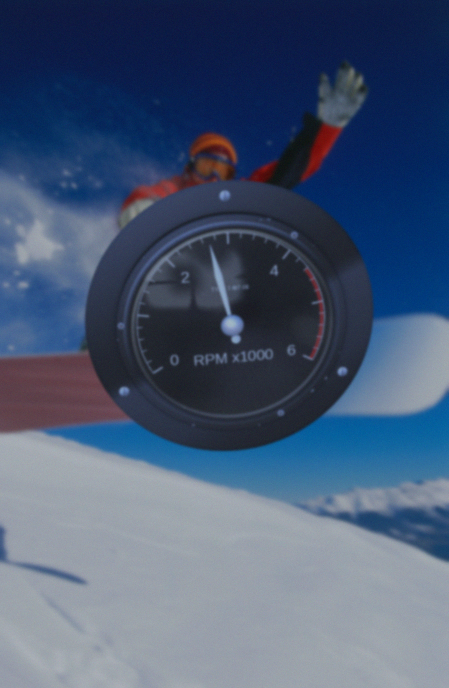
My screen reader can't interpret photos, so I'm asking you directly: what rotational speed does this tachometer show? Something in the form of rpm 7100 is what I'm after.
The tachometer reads rpm 2700
